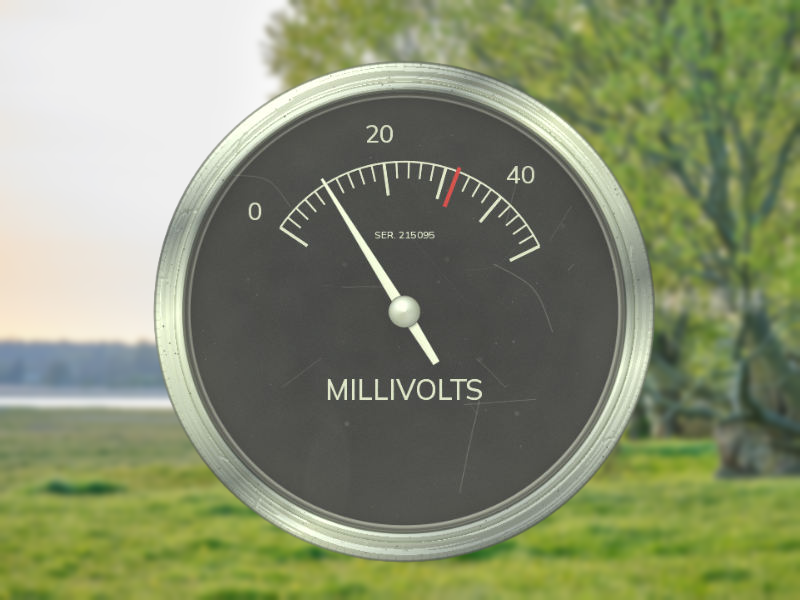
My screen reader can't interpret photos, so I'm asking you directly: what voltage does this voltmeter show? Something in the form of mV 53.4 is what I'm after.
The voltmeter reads mV 10
